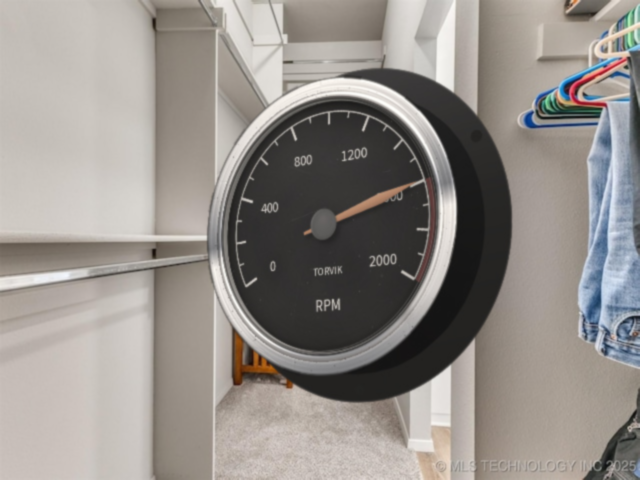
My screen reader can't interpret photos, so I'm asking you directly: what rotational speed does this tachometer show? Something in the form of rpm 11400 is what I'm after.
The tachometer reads rpm 1600
